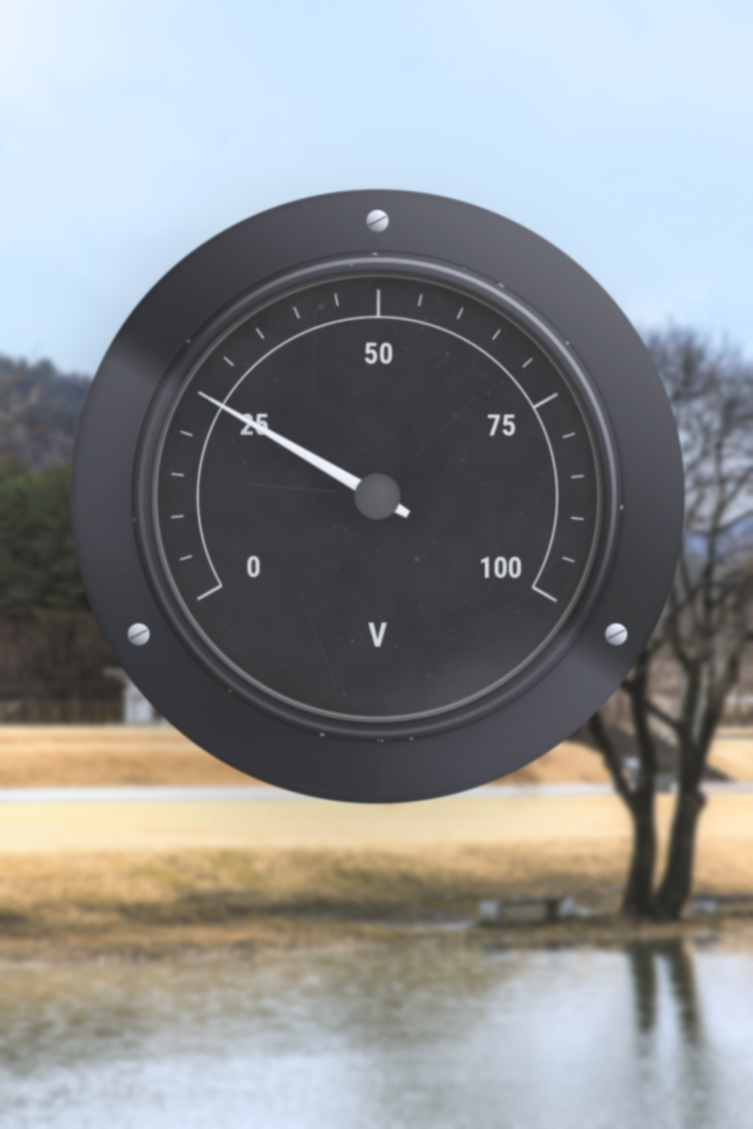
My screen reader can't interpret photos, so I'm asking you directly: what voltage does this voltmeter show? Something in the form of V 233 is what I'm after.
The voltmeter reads V 25
